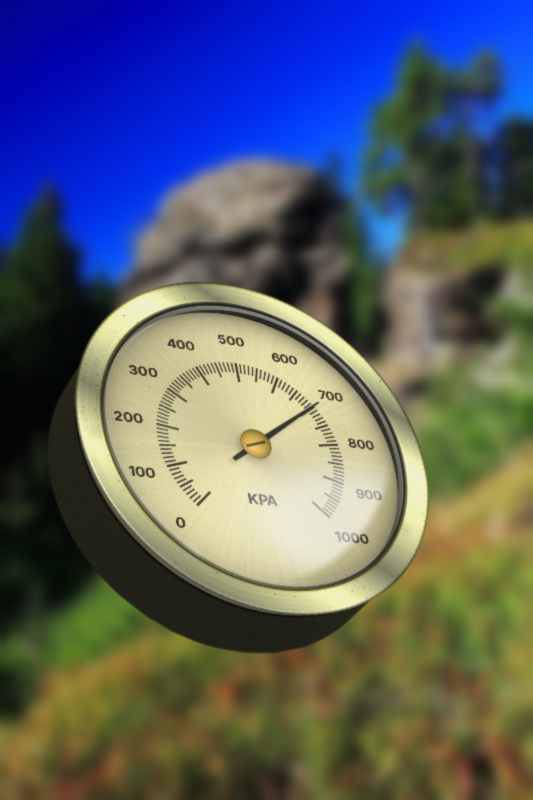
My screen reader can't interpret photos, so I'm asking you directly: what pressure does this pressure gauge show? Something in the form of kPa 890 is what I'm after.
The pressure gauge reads kPa 700
